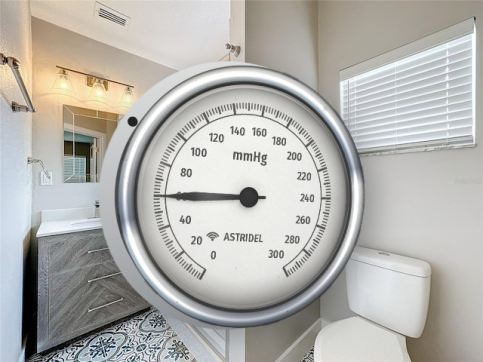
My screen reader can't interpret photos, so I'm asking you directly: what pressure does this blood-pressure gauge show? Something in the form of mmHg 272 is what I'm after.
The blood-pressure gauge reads mmHg 60
